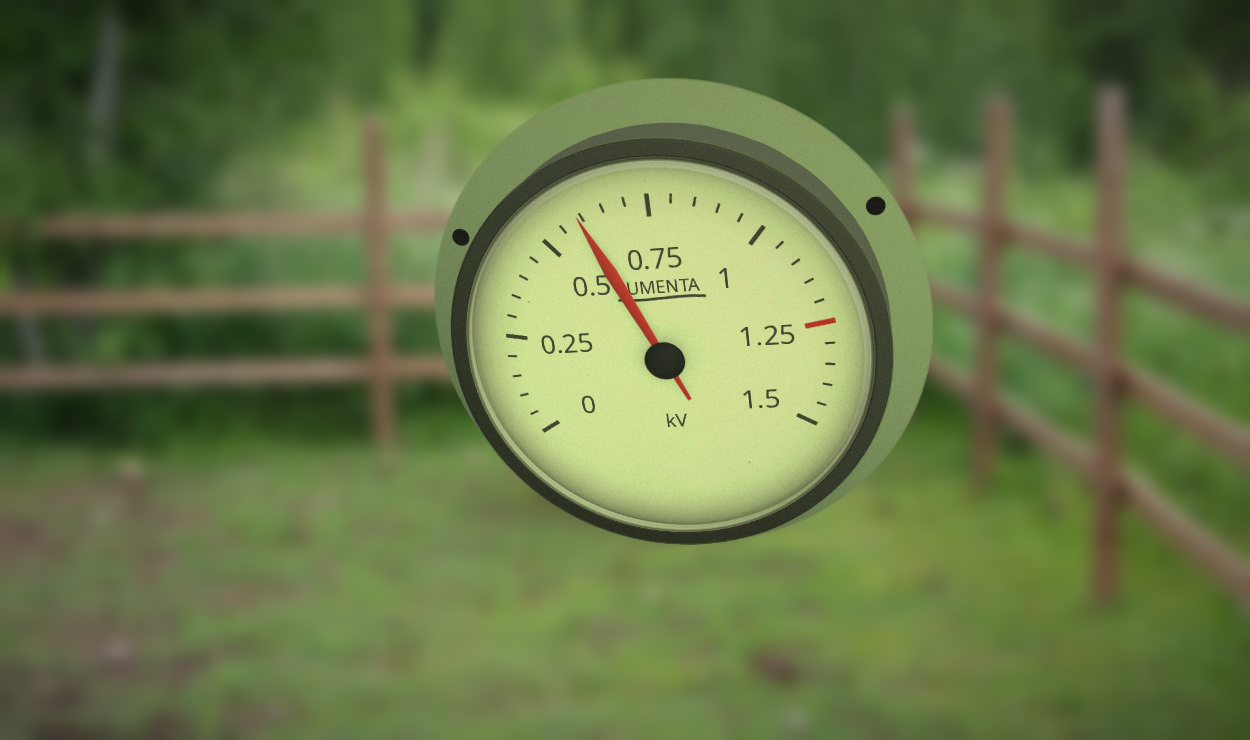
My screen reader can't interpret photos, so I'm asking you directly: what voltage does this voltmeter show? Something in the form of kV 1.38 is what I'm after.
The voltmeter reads kV 0.6
